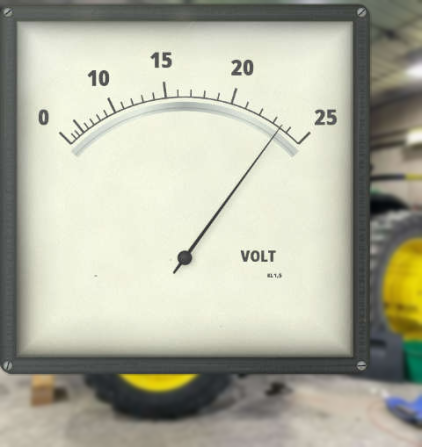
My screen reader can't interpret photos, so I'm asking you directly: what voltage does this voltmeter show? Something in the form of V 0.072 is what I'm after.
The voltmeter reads V 23.5
